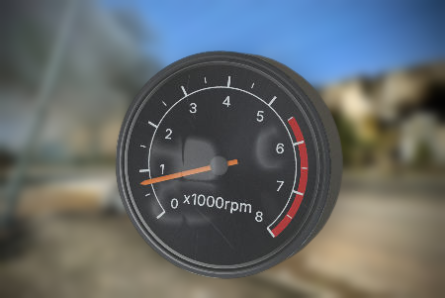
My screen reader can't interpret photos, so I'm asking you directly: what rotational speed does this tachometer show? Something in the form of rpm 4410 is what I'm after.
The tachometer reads rpm 750
